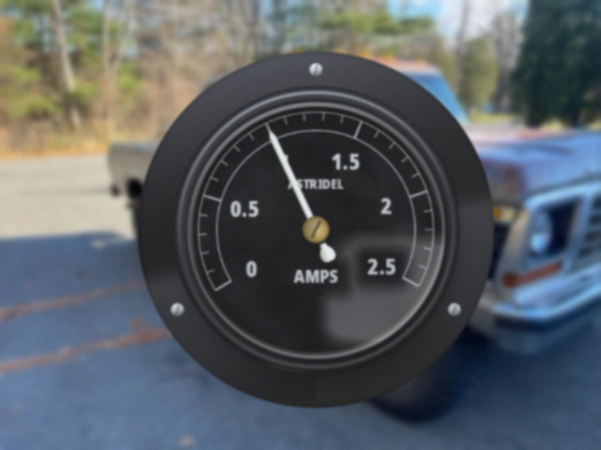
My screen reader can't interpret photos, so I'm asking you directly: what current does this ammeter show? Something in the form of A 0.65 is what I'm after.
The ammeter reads A 1
